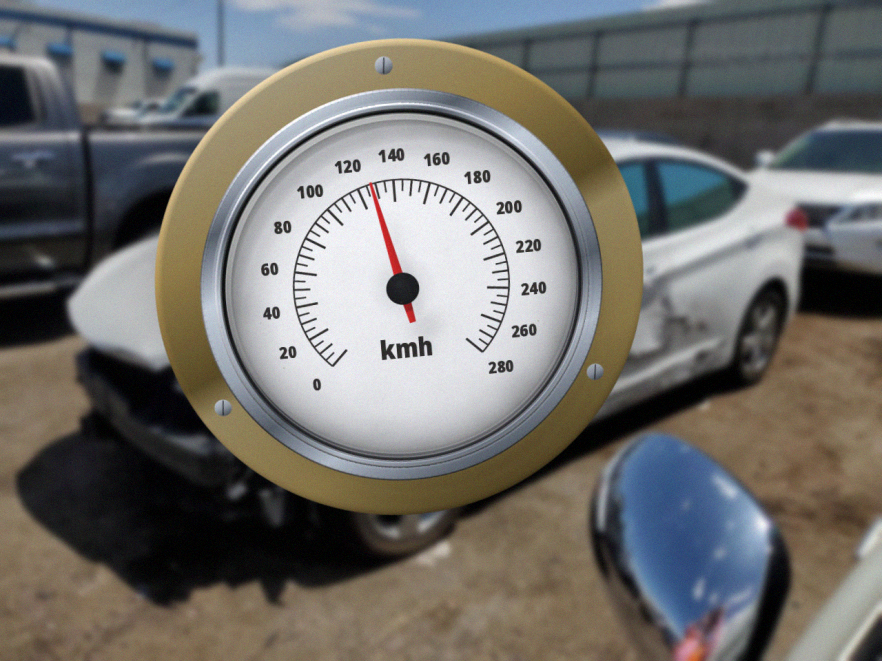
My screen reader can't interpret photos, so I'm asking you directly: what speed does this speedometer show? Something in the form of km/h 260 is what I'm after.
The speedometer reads km/h 127.5
